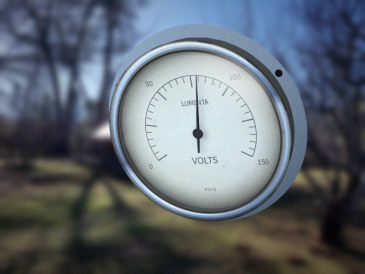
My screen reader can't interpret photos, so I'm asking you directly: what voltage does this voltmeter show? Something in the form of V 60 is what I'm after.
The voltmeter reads V 80
